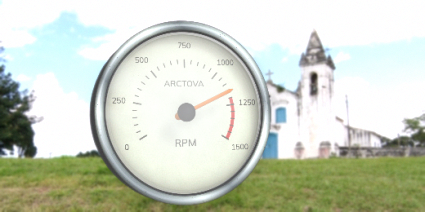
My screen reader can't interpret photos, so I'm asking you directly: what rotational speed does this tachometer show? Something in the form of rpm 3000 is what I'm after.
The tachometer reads rpm 1150
